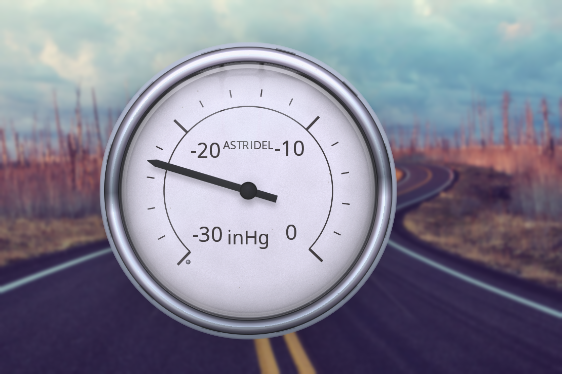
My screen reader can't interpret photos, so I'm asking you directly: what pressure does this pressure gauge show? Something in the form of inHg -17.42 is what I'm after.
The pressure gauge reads inHg -23
